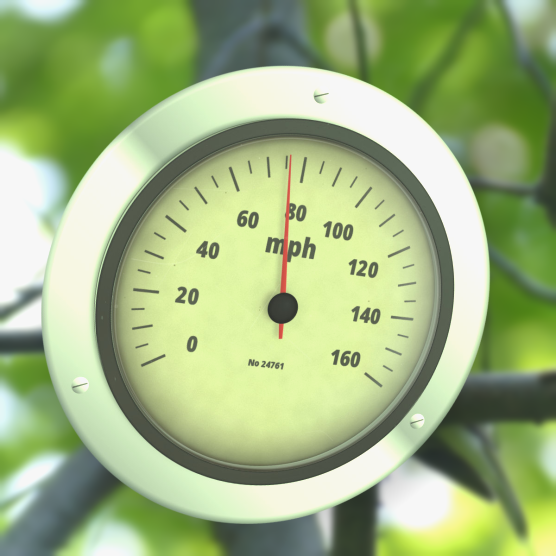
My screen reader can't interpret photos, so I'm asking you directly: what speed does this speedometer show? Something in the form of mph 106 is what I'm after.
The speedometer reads mph 75
